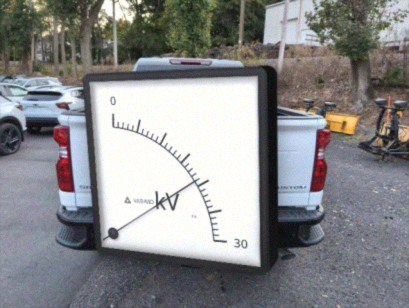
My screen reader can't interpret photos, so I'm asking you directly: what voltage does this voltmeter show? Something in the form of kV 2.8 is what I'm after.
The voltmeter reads kV 19
